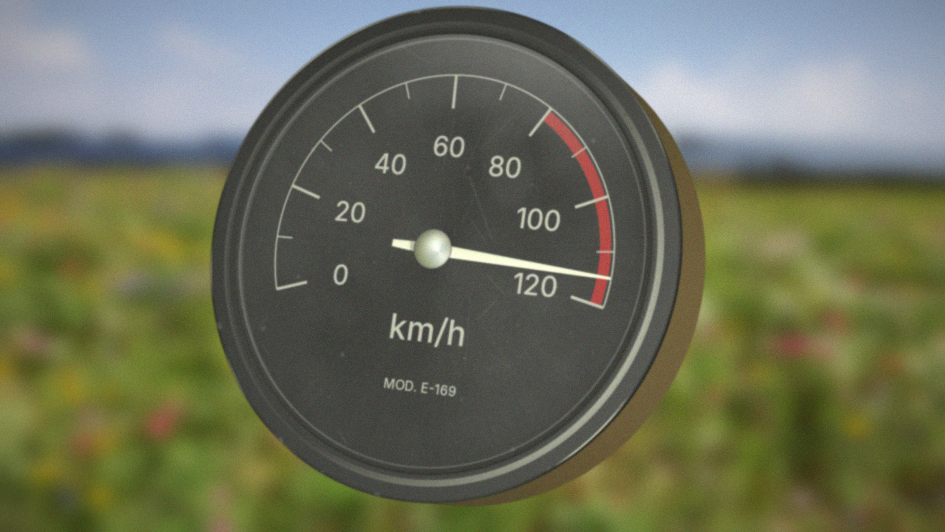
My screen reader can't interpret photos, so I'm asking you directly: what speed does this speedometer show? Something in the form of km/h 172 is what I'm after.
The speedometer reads km/h 115
